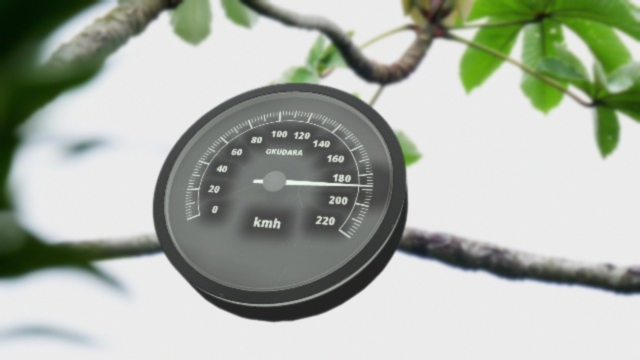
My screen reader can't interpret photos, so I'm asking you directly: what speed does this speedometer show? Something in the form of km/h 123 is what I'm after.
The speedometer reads km/h 190
